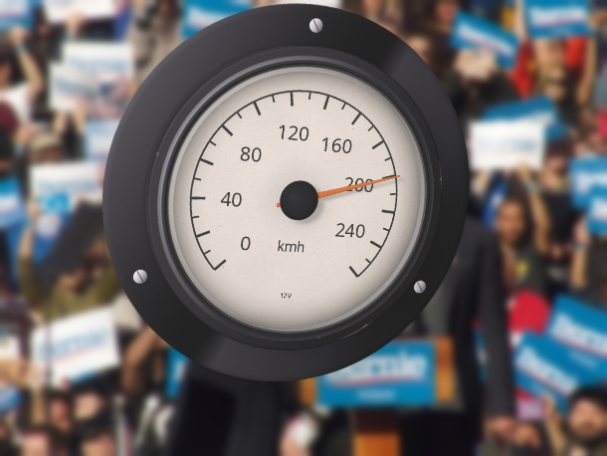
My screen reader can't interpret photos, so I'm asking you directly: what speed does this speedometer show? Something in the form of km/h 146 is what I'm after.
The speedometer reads km/h 200
